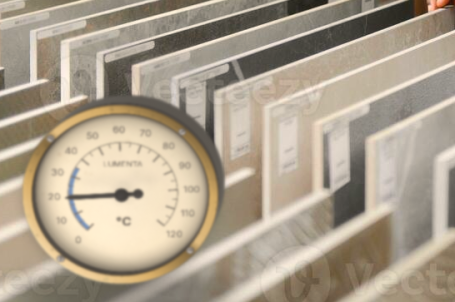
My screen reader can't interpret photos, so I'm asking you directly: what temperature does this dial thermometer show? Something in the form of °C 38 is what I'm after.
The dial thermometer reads °C 20
